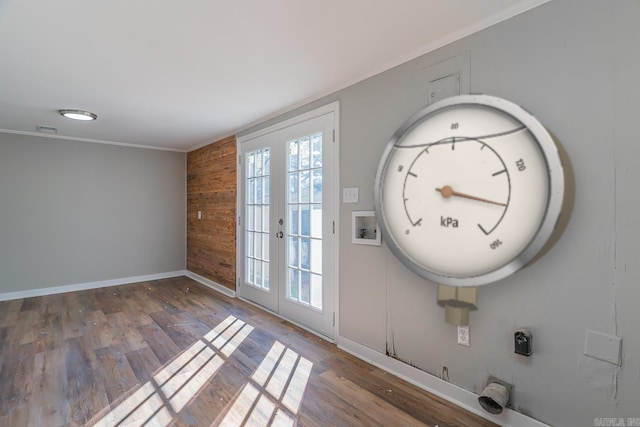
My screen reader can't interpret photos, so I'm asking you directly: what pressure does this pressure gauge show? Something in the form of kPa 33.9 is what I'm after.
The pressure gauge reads kPa 140
